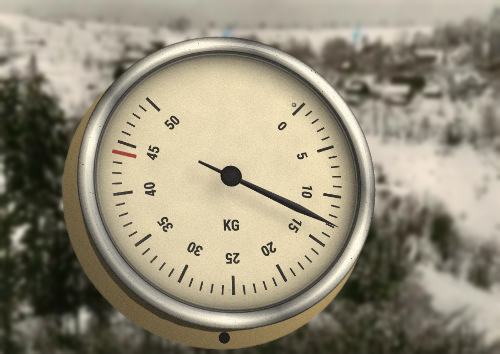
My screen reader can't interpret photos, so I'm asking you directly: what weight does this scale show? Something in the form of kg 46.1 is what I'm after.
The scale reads kg 13
